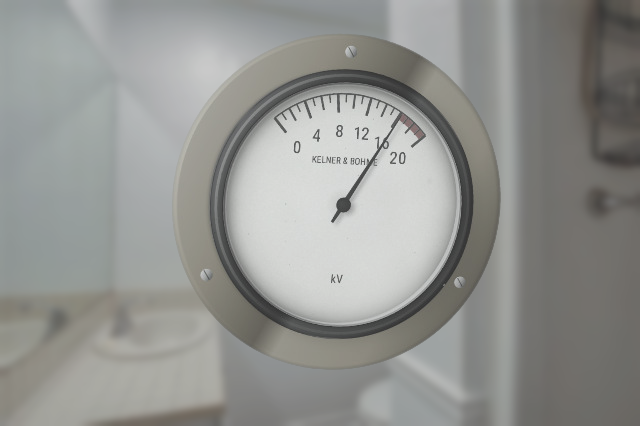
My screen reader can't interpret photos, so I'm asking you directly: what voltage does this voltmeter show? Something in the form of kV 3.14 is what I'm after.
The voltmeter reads kV 16
